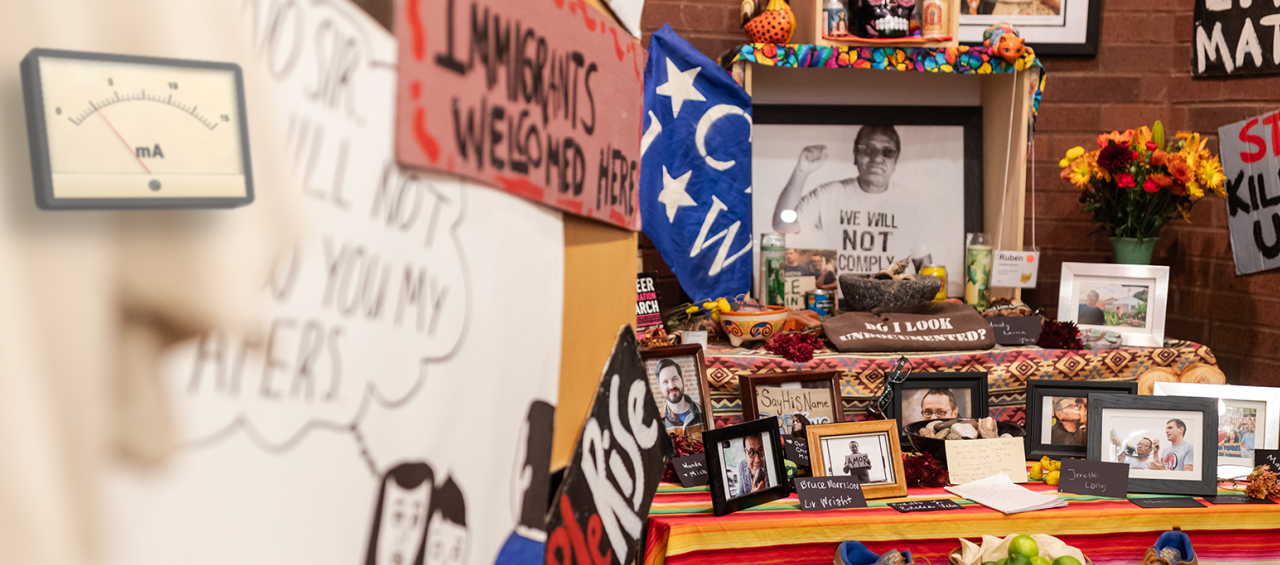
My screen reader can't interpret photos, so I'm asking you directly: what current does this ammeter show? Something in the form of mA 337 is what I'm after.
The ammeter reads mA 2.5
